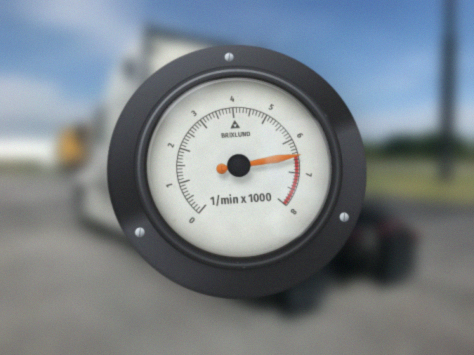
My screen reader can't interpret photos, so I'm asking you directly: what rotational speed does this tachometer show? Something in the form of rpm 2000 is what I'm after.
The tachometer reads rpm 6500
